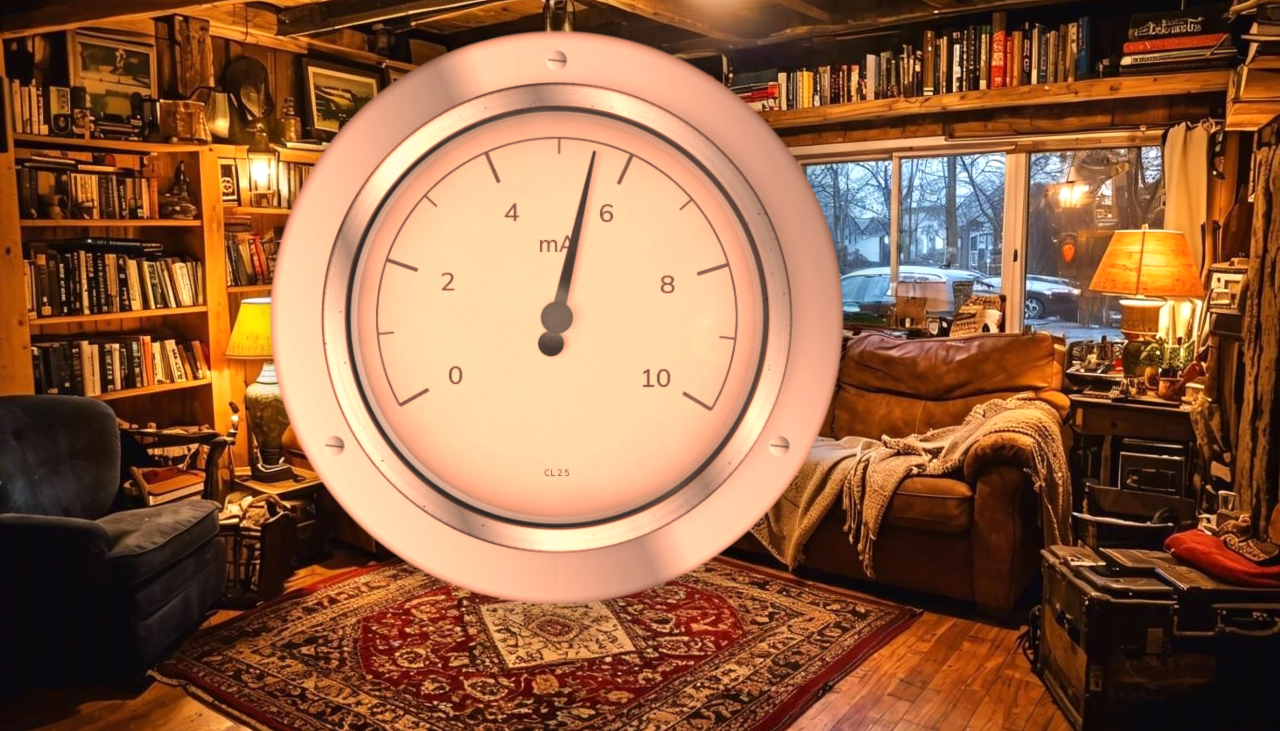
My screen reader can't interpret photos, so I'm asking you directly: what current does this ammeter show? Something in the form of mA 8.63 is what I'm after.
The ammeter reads mA 5.5
